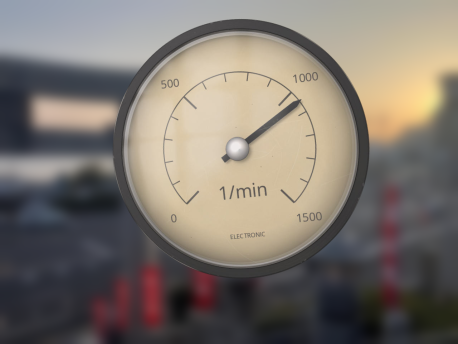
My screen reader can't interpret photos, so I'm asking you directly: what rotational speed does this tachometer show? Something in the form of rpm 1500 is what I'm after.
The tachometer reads rpm 1050
